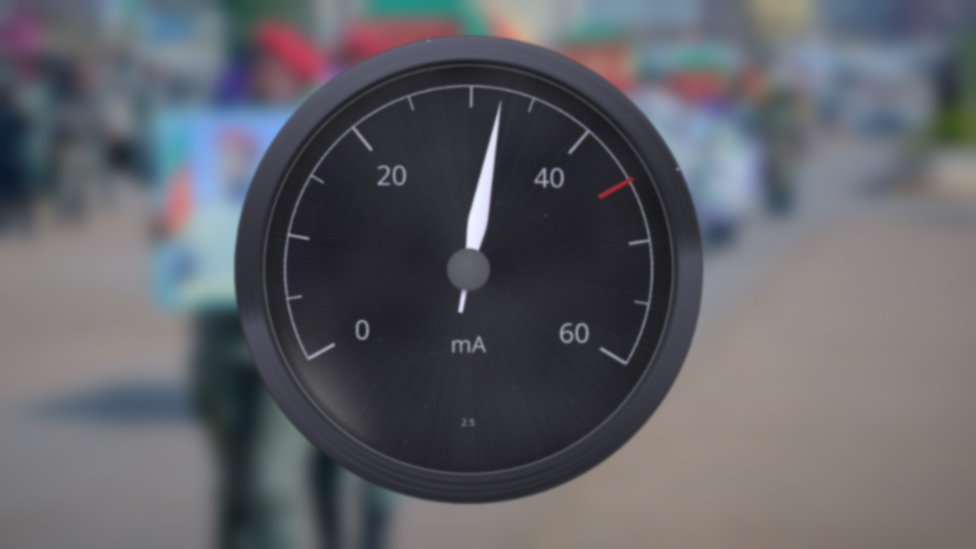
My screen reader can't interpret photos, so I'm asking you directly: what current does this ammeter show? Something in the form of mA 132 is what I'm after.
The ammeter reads mA 32.5
